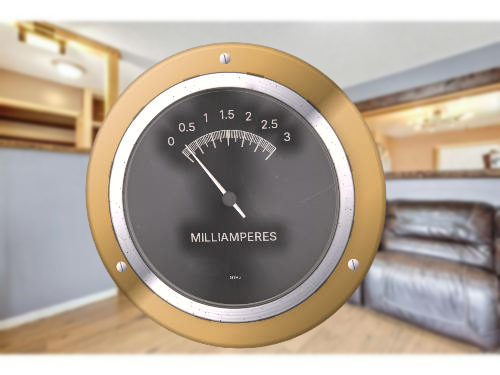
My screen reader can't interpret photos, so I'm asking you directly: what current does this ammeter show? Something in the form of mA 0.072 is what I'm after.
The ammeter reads mA 0.25
